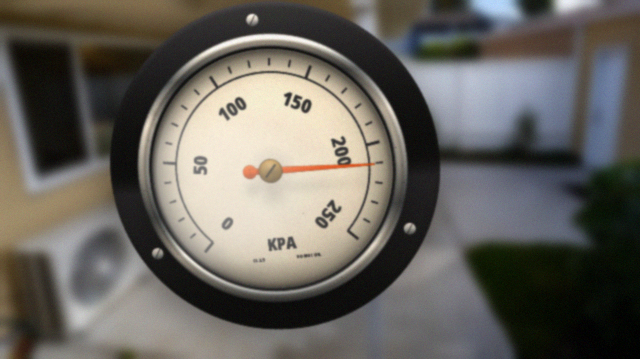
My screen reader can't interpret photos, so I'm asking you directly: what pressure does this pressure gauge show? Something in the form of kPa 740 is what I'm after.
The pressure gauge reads kPa 210
